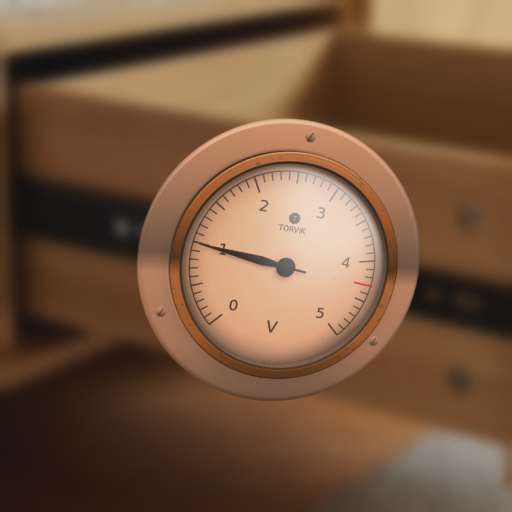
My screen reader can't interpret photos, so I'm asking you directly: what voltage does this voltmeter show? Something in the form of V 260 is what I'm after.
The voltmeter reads V 1
